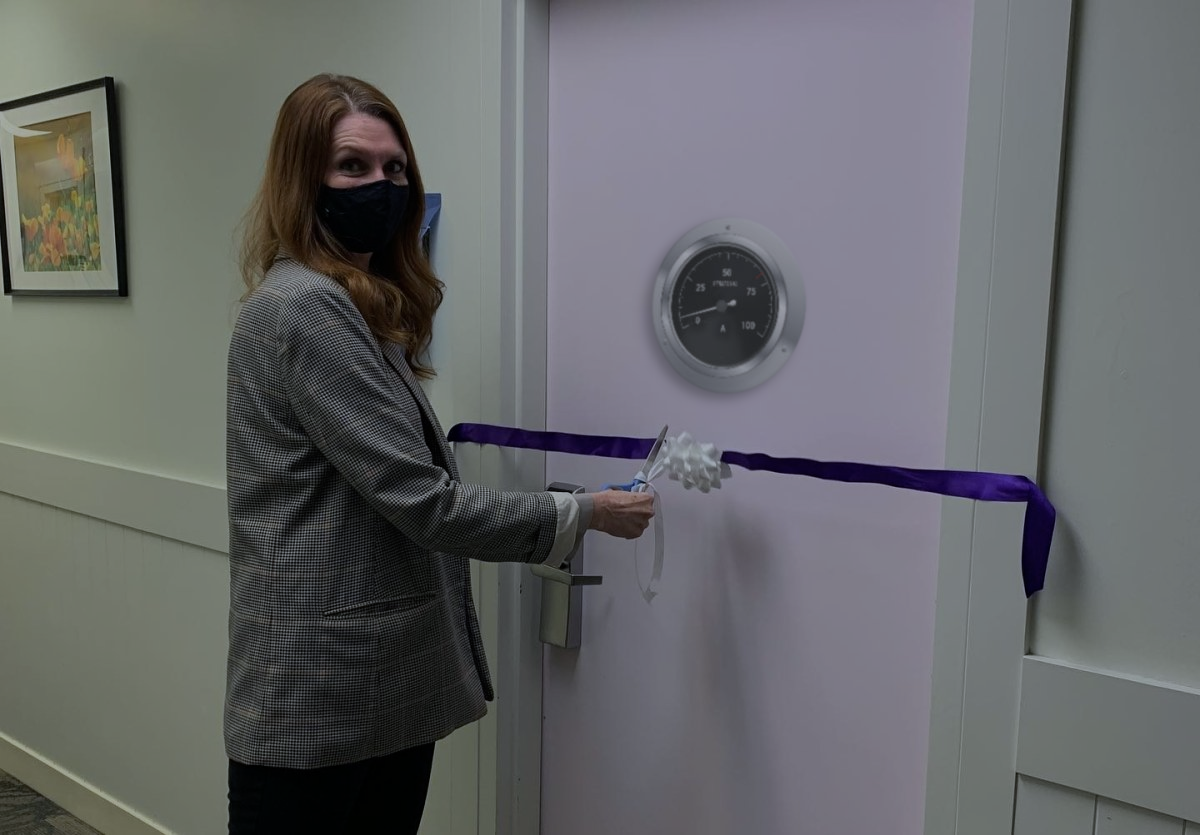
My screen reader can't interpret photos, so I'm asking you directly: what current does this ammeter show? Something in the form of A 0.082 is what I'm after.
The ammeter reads A 5
